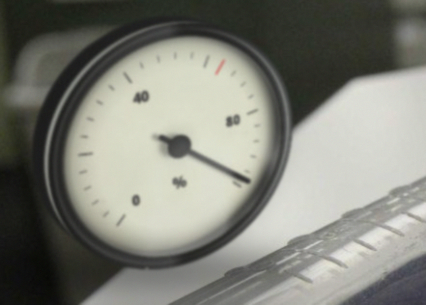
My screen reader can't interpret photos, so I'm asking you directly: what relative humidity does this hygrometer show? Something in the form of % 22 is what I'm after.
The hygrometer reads % 98
